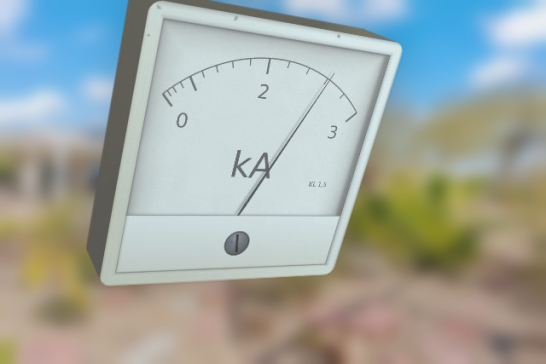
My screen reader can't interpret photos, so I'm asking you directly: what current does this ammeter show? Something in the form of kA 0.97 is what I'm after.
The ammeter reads kA 2.6
